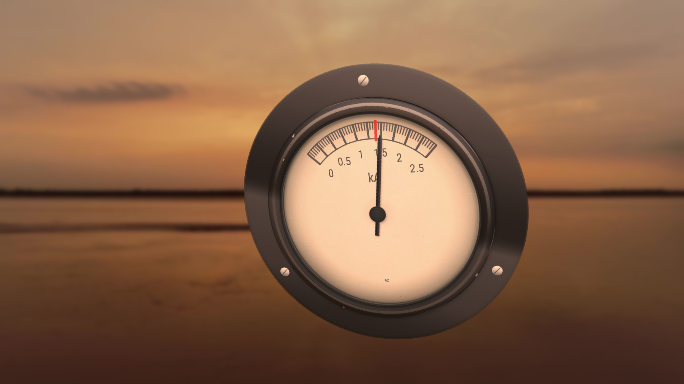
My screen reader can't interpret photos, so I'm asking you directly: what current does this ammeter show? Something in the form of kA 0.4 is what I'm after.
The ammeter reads kA 1.5
